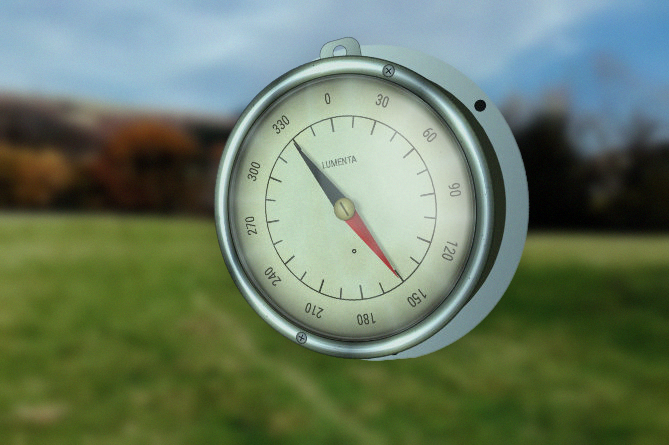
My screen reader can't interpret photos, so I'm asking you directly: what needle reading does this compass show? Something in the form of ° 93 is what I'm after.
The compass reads ° 150
